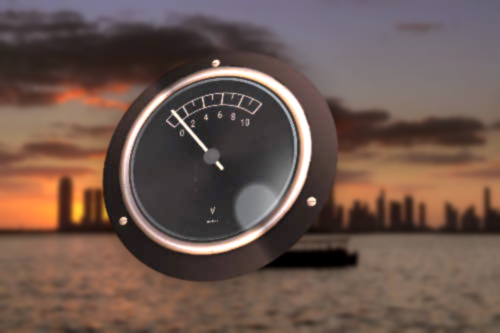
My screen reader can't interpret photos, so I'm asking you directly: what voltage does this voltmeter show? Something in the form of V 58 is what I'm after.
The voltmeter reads V 1
